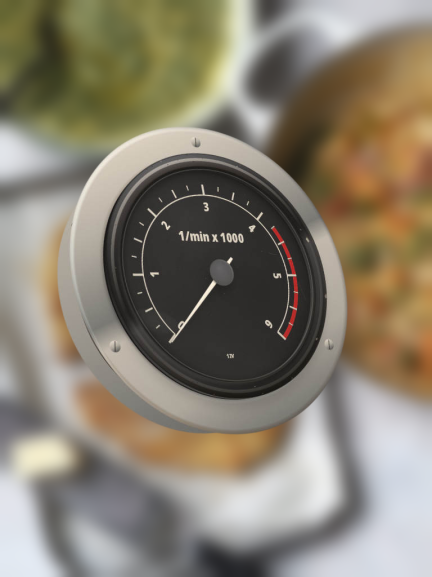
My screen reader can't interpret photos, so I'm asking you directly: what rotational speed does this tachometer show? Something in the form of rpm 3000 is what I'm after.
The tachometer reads rpm 0
